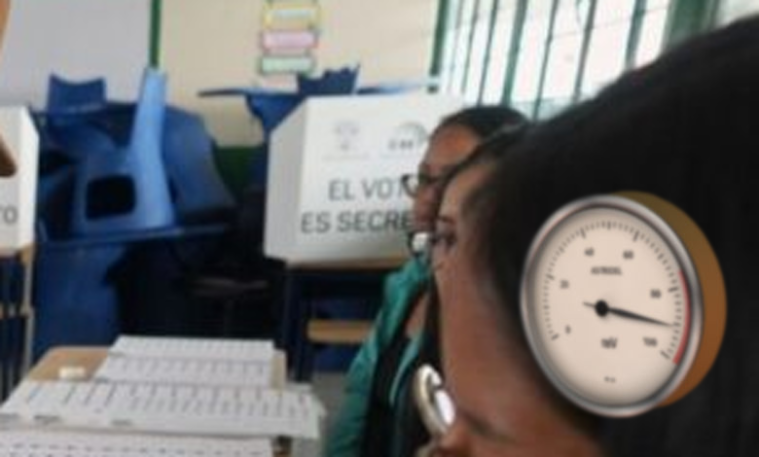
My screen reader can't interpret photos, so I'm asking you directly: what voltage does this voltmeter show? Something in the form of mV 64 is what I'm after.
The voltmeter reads mV 90
